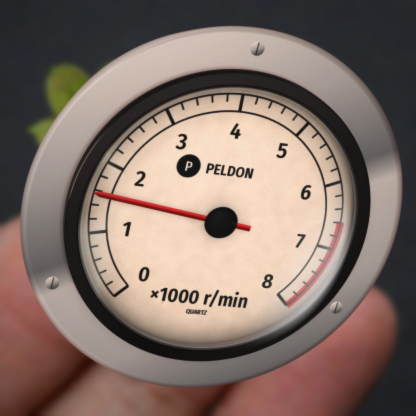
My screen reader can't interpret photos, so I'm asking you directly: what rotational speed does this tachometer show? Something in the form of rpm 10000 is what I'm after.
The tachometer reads rpm 1600
